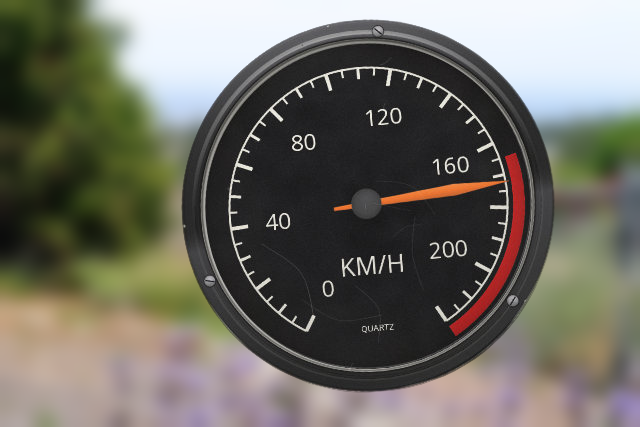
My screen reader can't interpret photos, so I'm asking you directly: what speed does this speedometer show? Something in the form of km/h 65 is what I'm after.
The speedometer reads km/h 172.5
